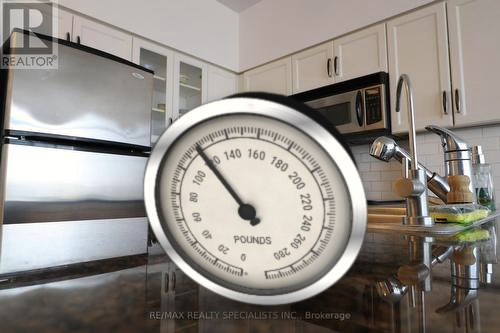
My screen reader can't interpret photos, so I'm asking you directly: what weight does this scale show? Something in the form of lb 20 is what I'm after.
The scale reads lb 120
